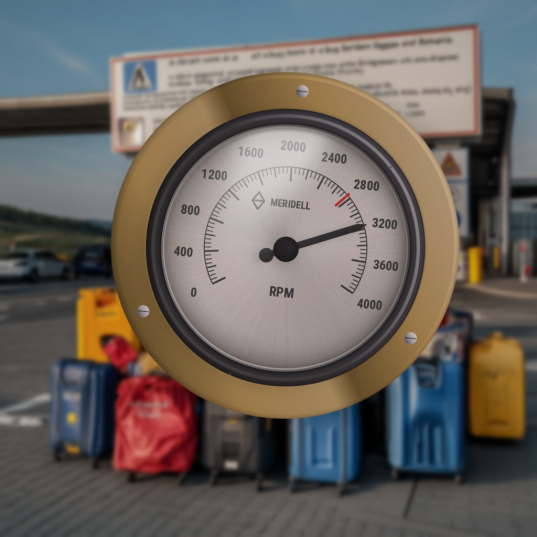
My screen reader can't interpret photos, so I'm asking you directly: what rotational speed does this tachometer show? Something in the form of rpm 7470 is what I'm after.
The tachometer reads rpm 3150
